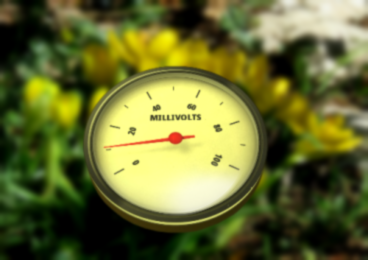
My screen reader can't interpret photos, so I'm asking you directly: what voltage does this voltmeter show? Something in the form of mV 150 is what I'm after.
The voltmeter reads mV 10
